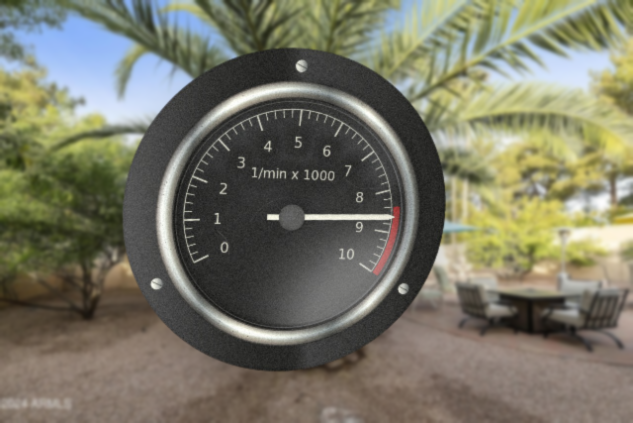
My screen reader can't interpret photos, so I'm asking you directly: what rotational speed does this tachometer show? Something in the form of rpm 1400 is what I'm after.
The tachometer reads rpm 8600
